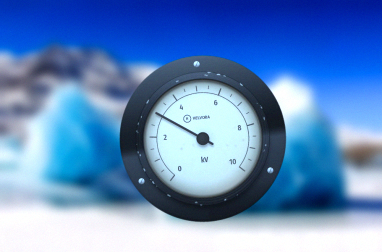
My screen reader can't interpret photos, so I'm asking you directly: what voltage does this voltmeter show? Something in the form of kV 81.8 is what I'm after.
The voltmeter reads kV 3
